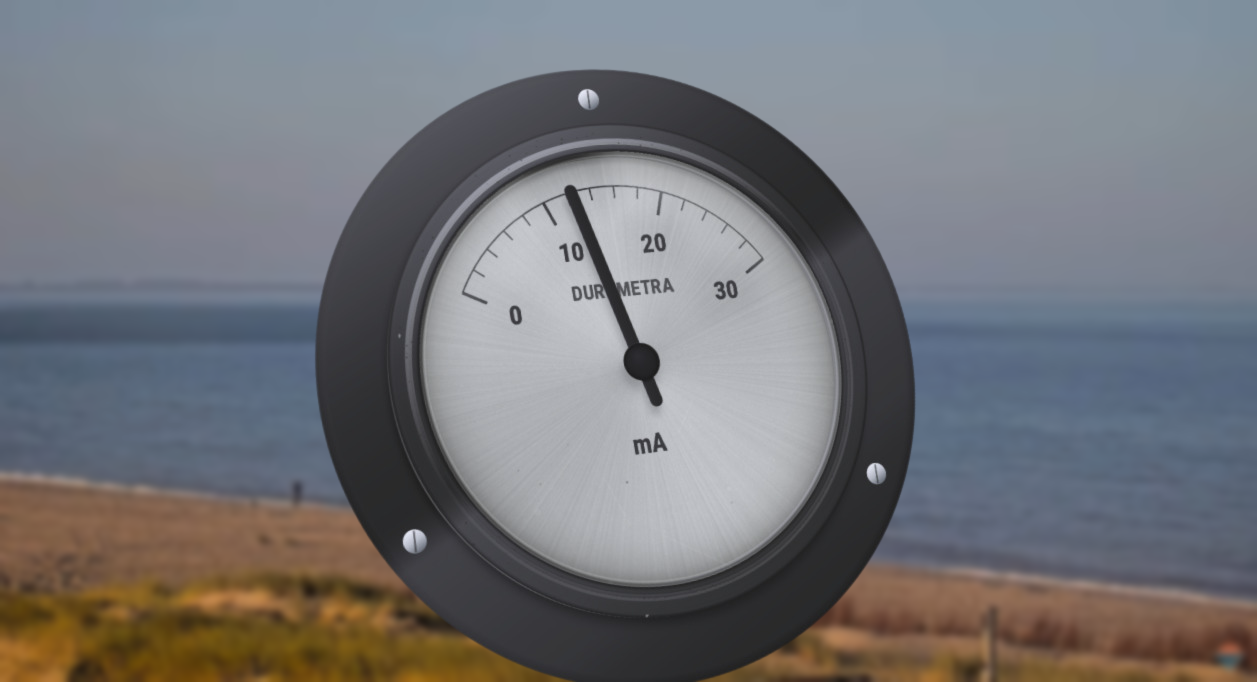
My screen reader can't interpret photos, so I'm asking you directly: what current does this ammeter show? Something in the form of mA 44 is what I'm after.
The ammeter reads mA 12
